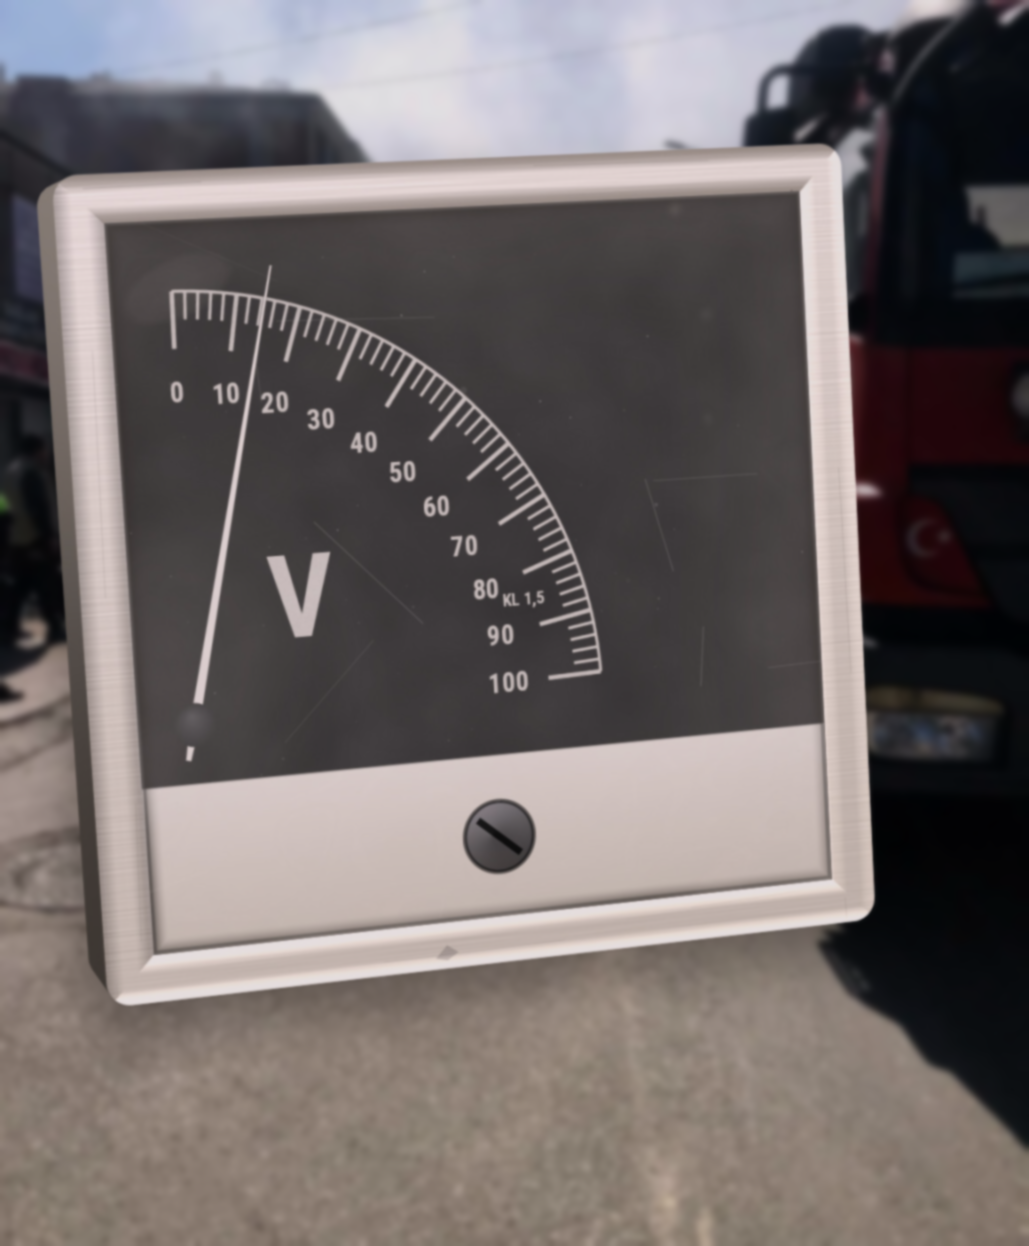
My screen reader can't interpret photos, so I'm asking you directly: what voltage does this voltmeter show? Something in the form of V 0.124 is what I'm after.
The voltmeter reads V 14
